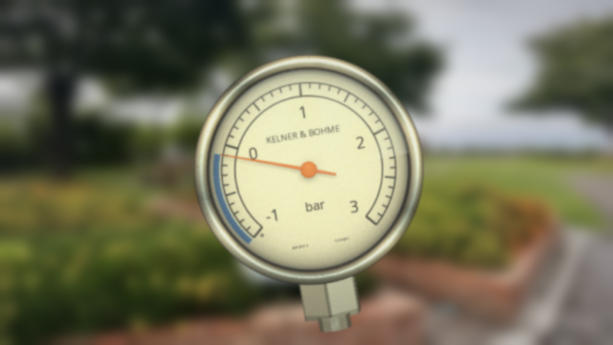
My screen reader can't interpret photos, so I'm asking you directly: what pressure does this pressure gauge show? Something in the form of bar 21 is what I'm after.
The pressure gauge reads bar -0.1
